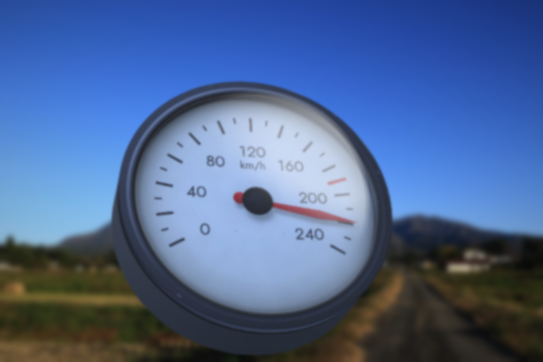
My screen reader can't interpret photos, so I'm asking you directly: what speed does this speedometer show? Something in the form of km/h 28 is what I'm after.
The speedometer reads km/h 220
